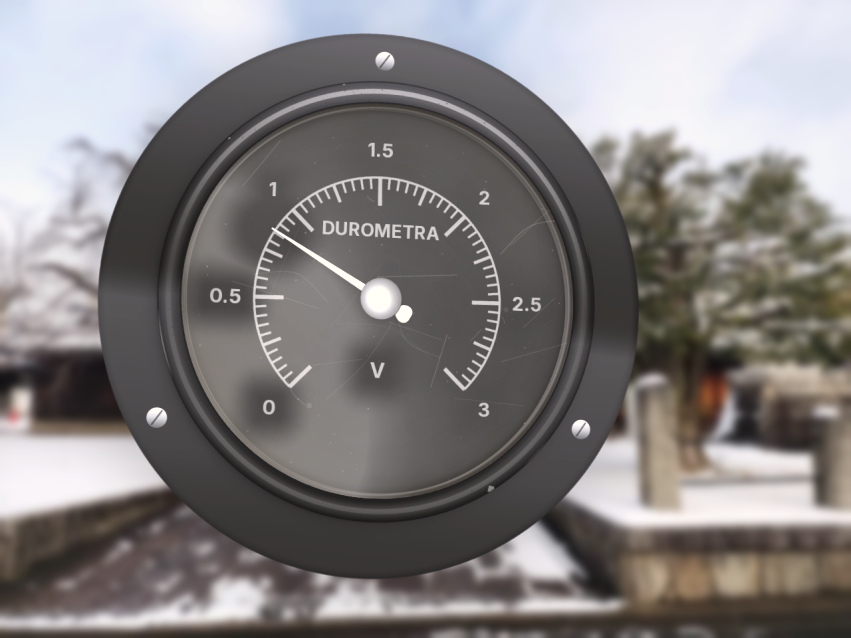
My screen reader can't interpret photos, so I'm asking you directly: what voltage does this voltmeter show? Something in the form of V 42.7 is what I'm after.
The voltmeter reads V 0.85
